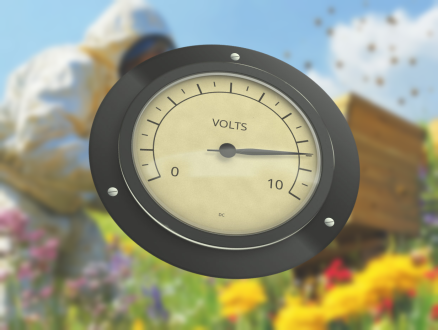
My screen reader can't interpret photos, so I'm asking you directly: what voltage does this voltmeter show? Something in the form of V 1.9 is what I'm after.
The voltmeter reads V 8.5
